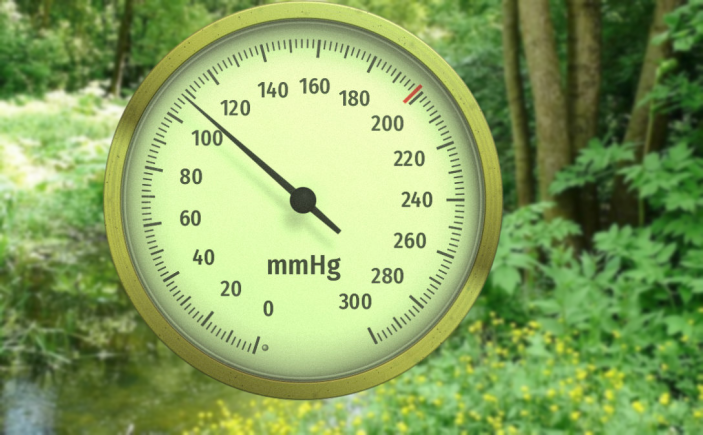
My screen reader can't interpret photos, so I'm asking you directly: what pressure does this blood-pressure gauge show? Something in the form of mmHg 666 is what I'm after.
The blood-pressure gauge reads mmHg 108
